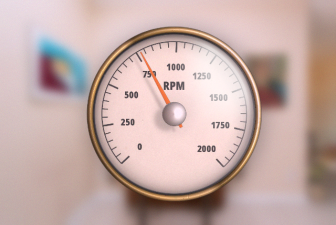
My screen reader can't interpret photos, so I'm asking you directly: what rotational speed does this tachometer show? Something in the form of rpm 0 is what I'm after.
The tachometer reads rpm 775
